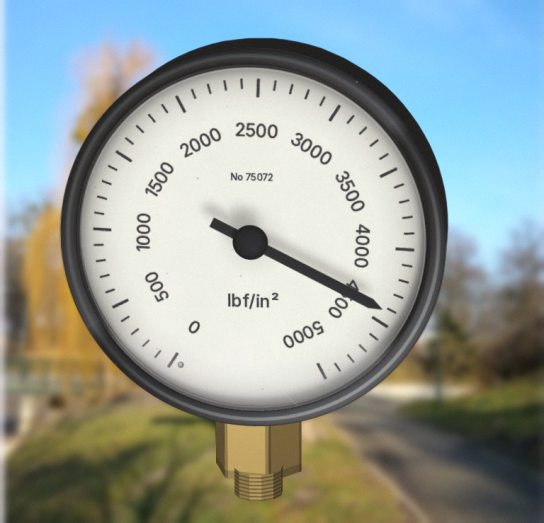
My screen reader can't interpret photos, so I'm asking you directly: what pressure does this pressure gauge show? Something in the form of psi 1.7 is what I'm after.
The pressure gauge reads psi 4400
